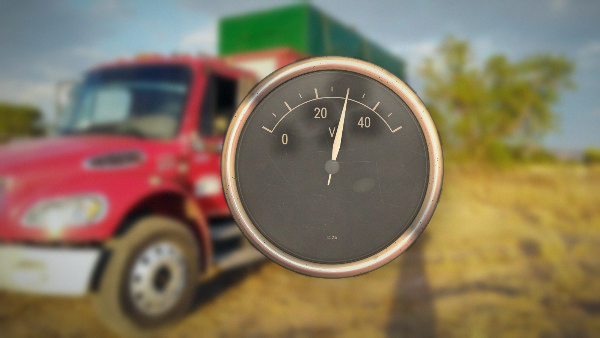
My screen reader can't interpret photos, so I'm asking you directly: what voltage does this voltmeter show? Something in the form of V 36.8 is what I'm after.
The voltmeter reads V 30
